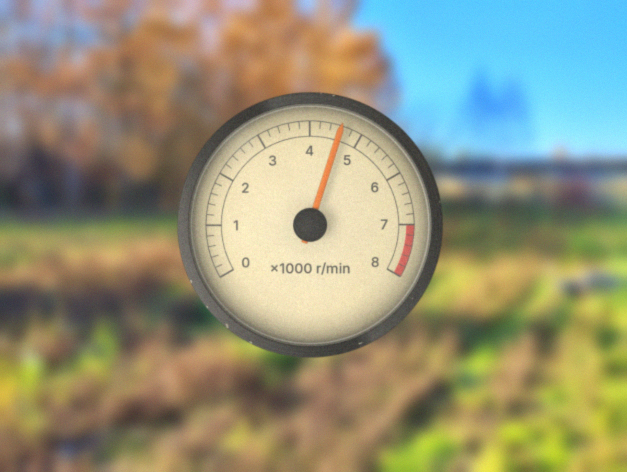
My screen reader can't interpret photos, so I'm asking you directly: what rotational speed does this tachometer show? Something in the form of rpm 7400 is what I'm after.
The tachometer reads rpm 4600
